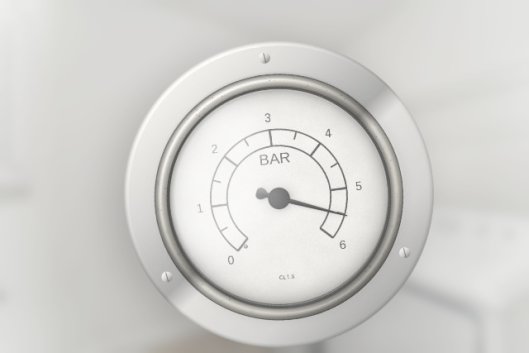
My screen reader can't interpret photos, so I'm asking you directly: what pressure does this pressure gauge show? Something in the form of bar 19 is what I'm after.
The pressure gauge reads bar 5.5
